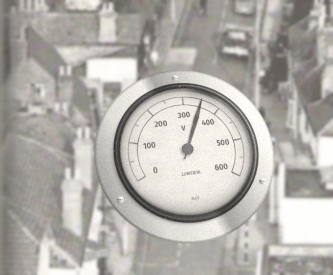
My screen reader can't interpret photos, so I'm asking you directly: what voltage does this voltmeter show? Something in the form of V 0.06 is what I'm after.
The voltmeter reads V 350
